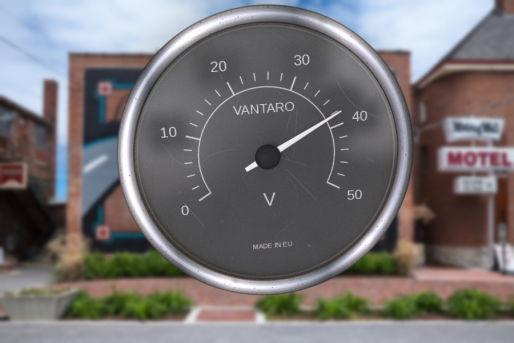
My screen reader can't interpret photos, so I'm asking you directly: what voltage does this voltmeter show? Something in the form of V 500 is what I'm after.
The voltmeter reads V 38
